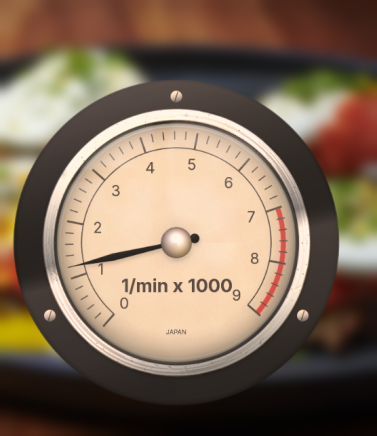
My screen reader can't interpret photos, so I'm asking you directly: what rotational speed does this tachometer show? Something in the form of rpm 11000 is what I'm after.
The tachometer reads rpm 1200
